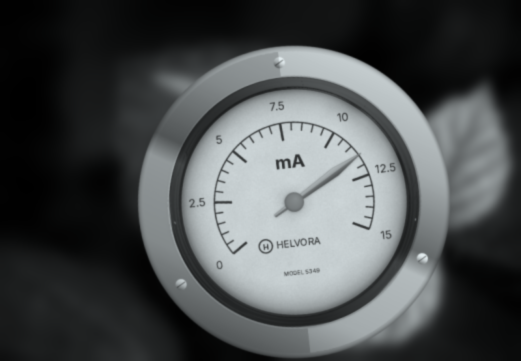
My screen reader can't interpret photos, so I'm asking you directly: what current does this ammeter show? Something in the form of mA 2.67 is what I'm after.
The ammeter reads mA 11.5
